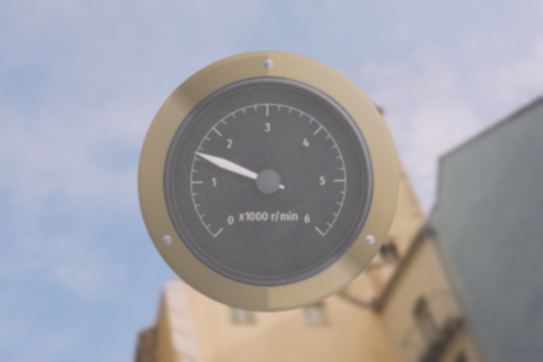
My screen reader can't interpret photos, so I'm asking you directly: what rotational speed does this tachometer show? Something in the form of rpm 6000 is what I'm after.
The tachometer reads rpm 1500
